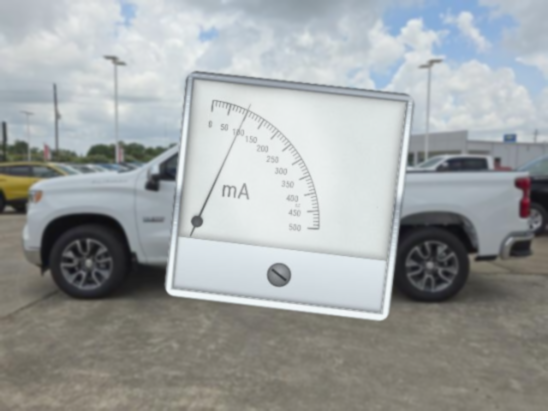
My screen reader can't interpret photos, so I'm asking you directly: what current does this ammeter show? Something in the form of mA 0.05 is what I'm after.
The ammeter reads mA 100
